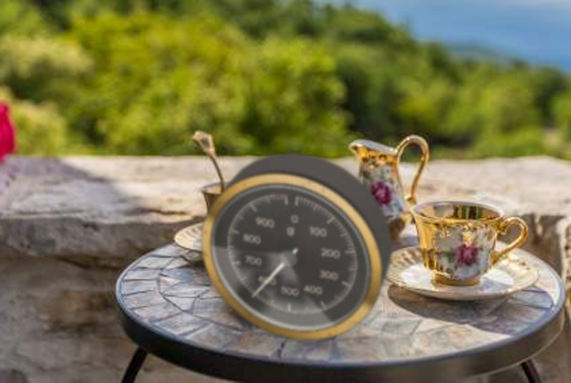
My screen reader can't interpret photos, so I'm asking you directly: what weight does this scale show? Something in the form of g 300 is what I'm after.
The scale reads g 600
